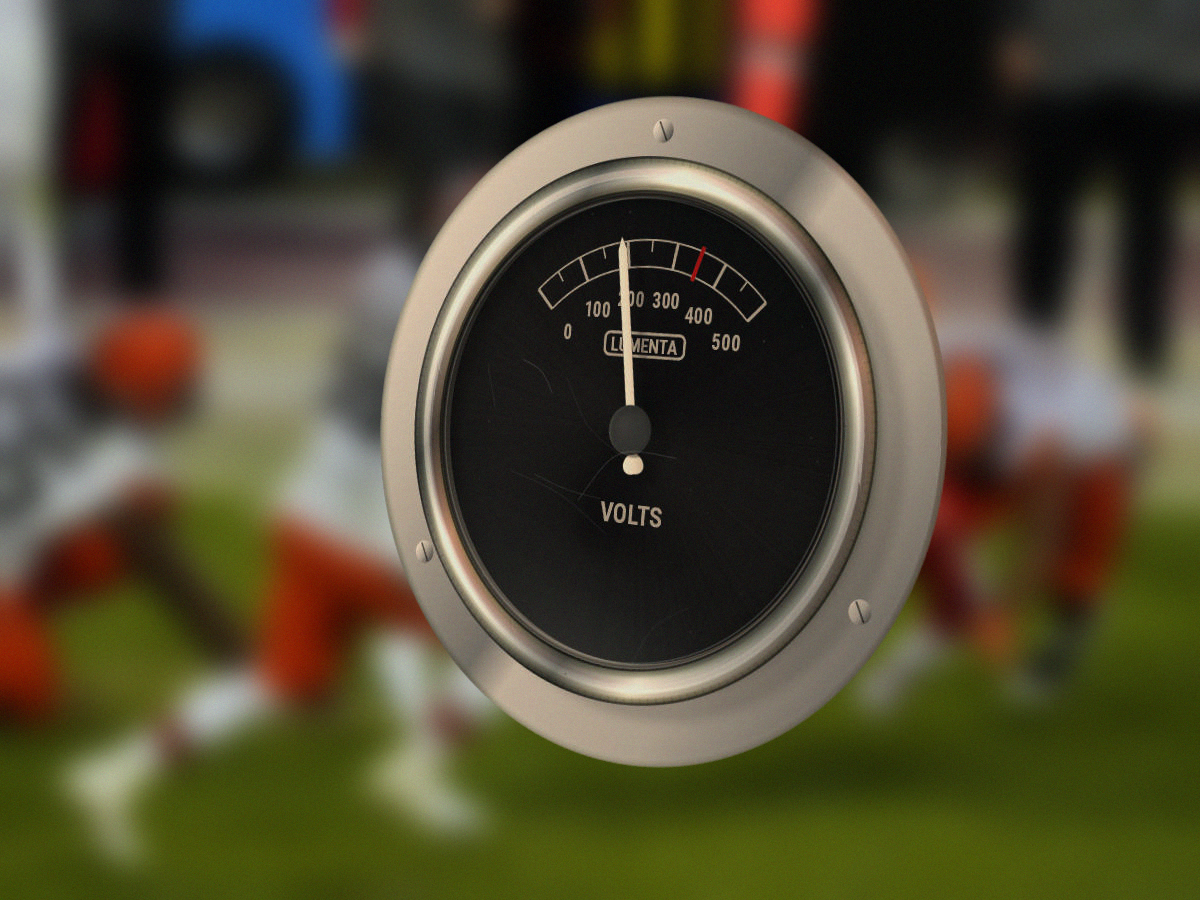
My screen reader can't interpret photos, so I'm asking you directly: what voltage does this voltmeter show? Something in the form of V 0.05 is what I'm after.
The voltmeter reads V 200
